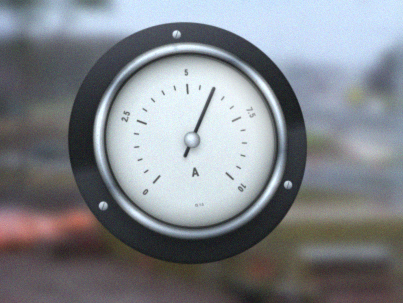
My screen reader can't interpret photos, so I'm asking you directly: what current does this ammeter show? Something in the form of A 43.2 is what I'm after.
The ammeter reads A 6
